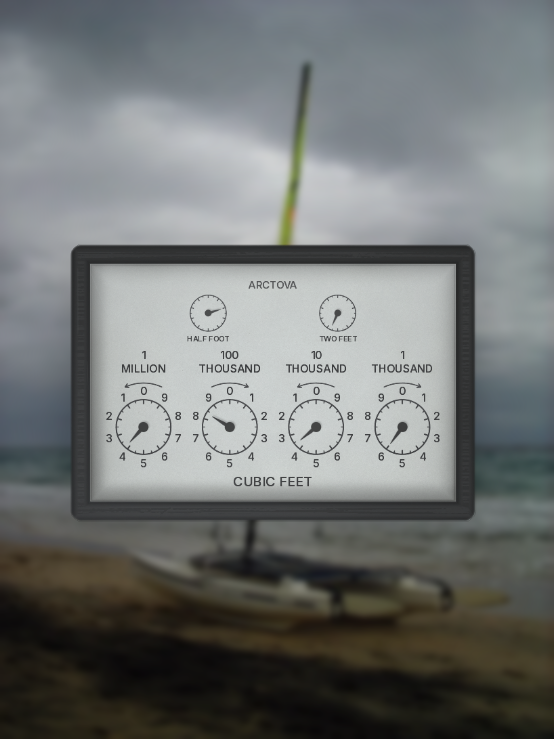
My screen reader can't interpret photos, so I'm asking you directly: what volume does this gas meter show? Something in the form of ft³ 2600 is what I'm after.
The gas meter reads ft³ 383600
